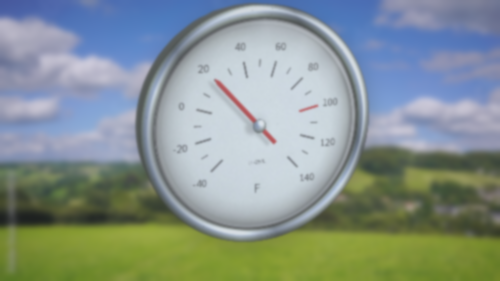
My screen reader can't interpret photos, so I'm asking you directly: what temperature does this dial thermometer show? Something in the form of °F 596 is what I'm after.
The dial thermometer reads °F 20
